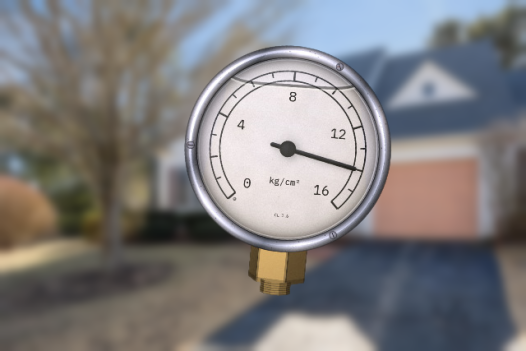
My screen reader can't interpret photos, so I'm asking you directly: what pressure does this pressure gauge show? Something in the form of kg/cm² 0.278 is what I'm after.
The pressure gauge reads kg/cm² 14
